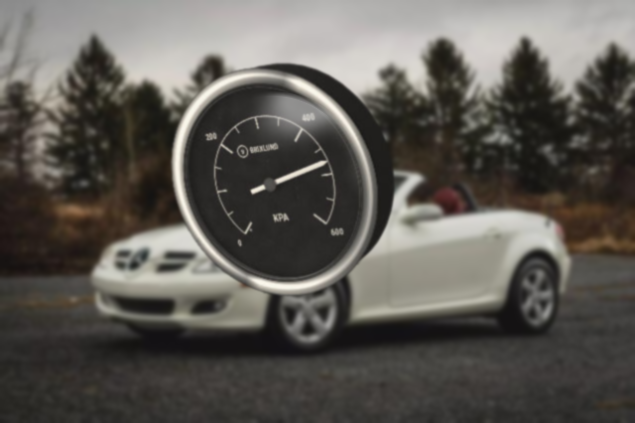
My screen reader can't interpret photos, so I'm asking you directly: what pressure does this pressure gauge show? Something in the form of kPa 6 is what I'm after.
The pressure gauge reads kPa 475
